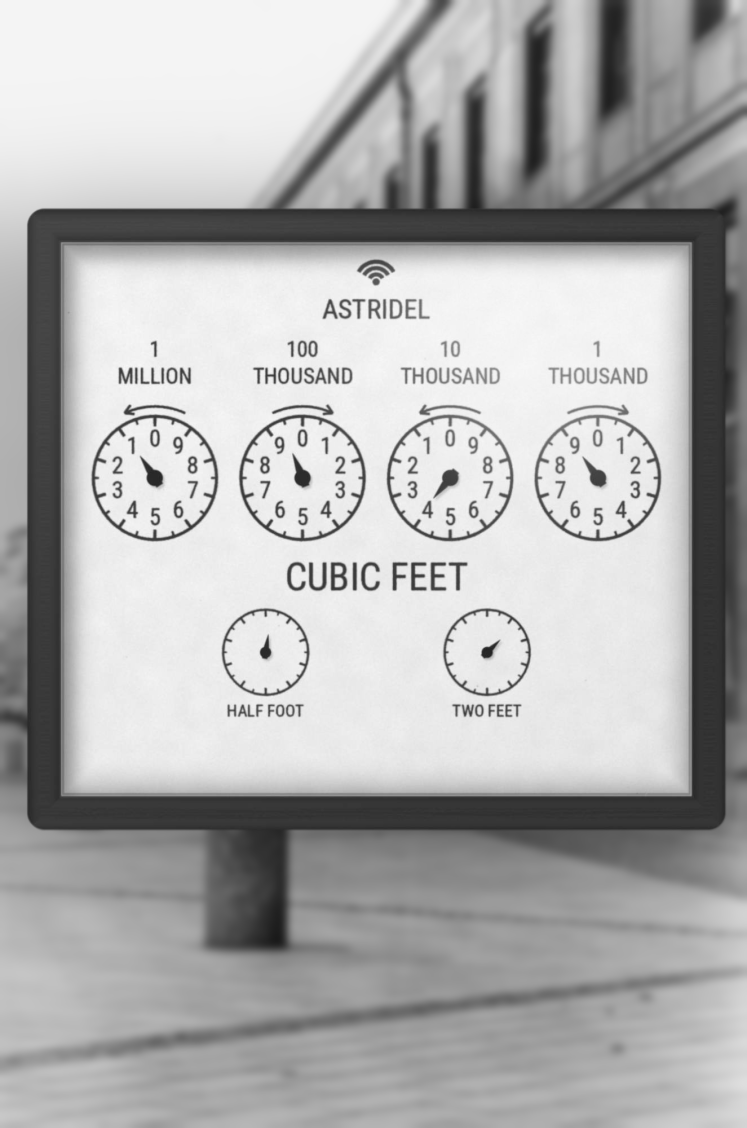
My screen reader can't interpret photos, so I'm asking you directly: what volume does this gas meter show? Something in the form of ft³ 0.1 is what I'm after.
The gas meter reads ft³ 93900
